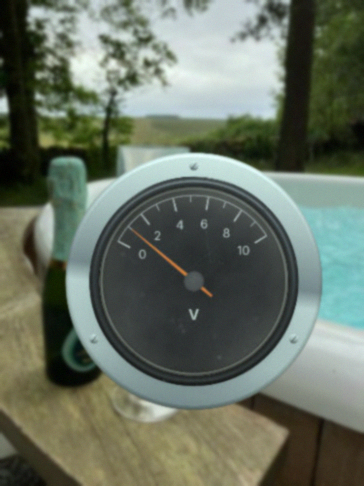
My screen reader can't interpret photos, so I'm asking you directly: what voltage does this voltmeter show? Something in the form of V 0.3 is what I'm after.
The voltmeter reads V 1
